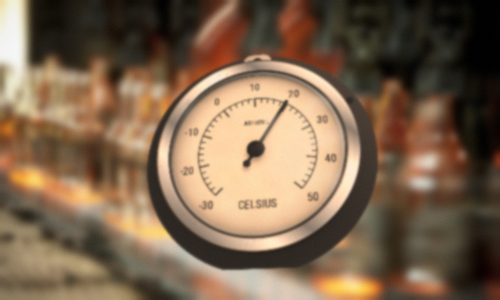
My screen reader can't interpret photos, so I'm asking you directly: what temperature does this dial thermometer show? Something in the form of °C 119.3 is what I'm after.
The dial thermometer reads °C 20
